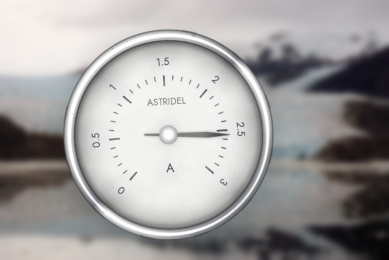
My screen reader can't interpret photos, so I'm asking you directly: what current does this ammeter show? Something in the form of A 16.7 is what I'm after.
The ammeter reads A 2.55
